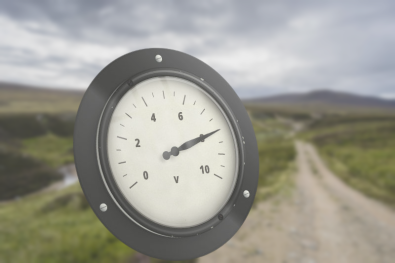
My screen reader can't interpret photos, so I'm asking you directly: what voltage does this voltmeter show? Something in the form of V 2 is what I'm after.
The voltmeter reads V 8
